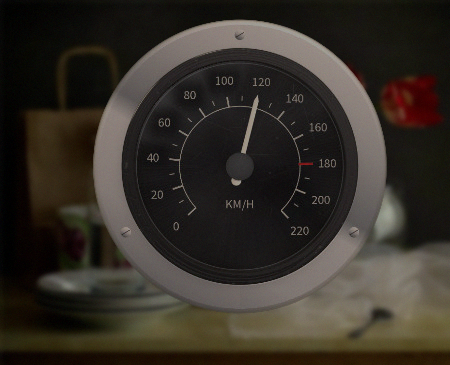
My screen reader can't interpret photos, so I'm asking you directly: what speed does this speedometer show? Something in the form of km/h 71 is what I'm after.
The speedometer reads km/h 120
